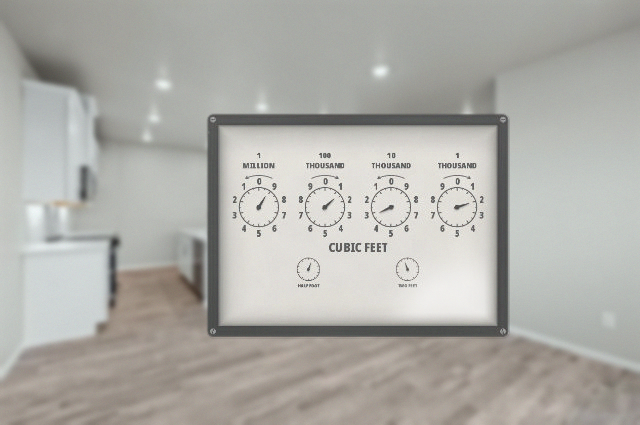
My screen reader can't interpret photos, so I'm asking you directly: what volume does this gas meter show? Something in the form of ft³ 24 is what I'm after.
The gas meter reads ft³ 913200
